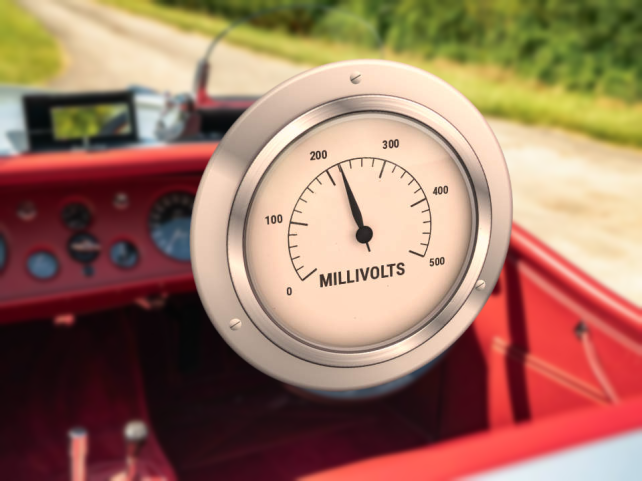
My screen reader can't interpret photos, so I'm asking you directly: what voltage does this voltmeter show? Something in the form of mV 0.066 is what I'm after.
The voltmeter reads mV 220
